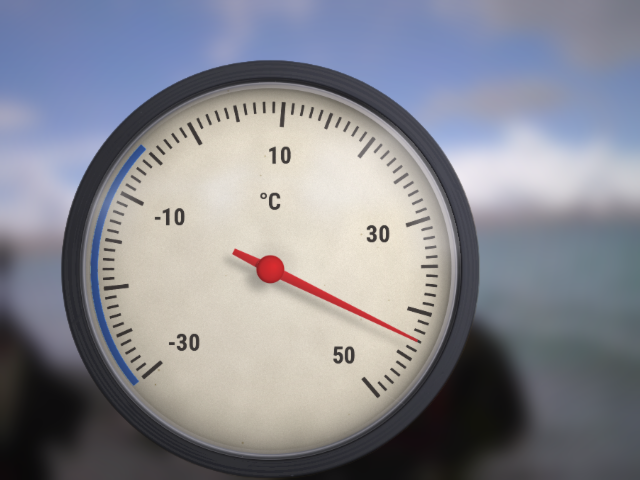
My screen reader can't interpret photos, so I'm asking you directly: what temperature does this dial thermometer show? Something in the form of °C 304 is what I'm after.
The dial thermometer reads °C 43
